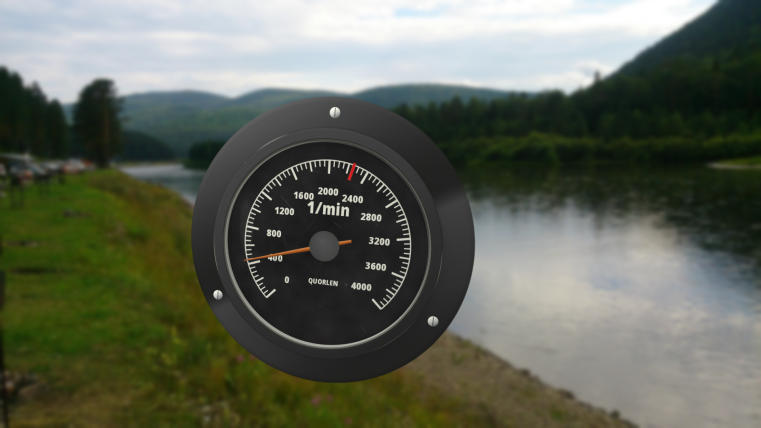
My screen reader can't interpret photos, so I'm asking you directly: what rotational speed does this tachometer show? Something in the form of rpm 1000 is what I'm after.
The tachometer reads rpm 450
